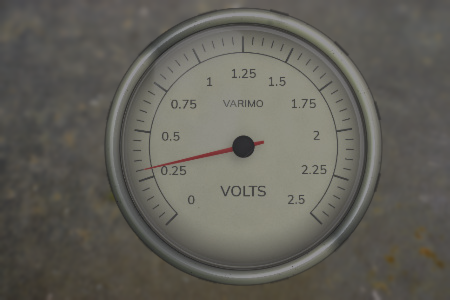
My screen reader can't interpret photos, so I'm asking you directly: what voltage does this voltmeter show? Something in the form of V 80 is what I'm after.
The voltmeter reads V 0.3
